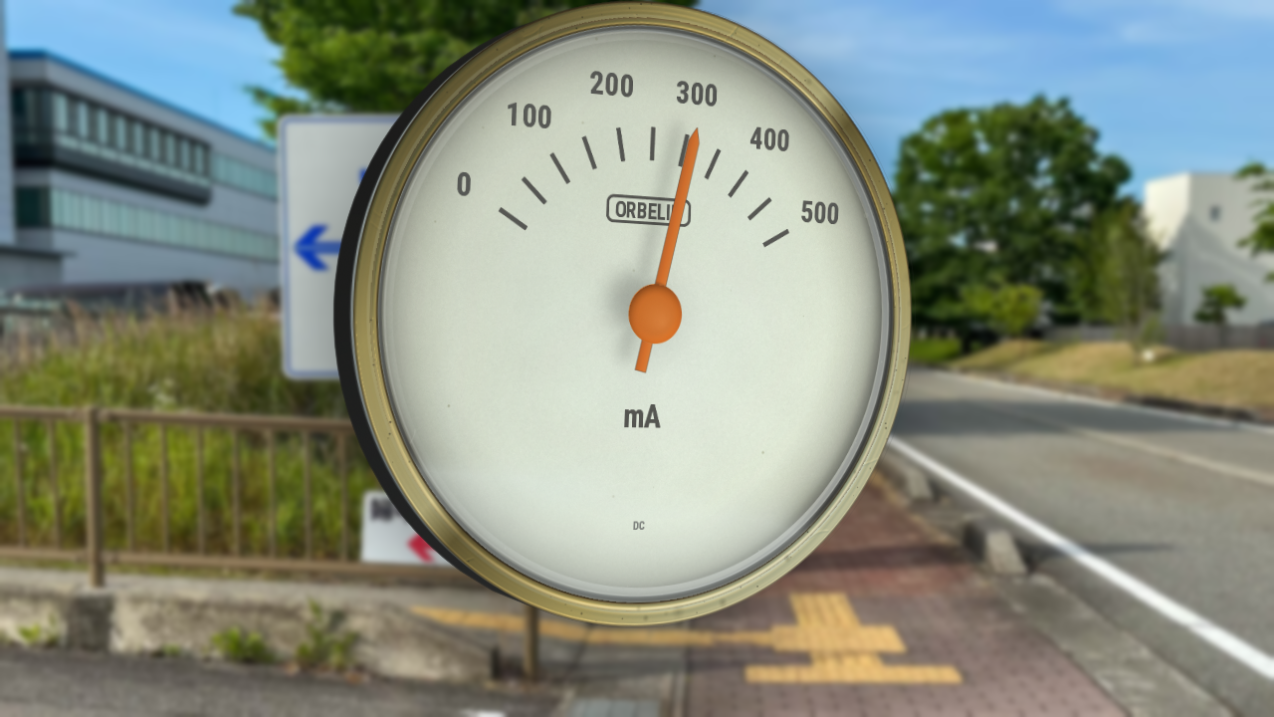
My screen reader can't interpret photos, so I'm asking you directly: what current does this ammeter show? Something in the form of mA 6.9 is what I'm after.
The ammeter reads mA 300
